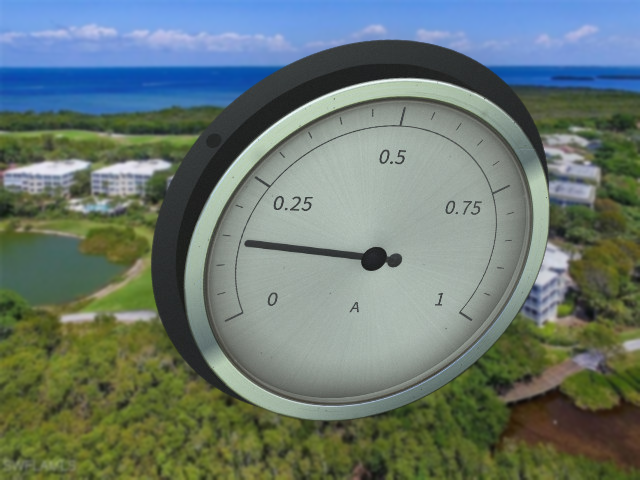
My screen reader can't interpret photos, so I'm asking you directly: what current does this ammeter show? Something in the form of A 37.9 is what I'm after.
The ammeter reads A 0.15
